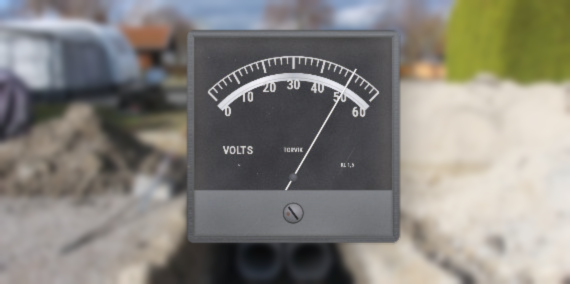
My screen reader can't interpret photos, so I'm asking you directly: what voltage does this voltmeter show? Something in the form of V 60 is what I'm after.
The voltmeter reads V 50
